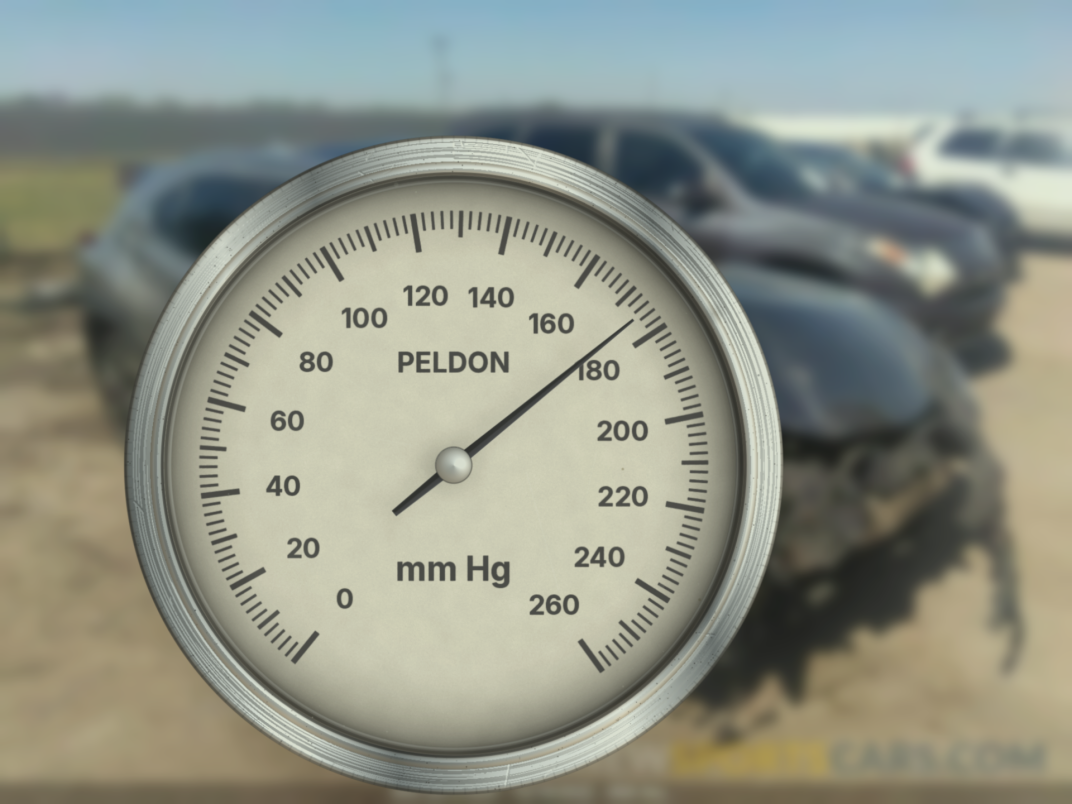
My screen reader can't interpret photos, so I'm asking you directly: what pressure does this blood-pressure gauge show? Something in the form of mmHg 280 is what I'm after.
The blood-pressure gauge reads mmHg 175
